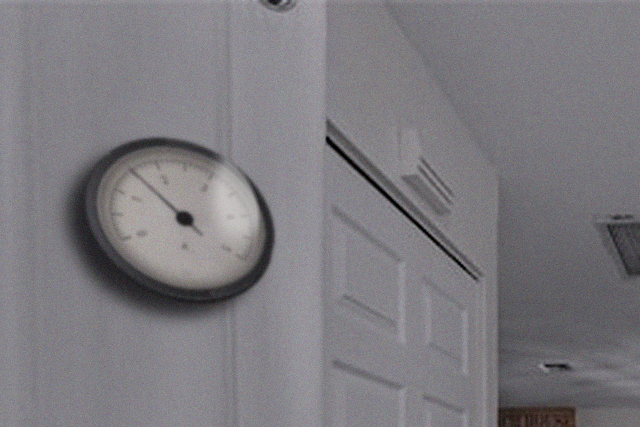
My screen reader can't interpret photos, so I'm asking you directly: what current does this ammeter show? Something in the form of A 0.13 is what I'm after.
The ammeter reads A 1.5
